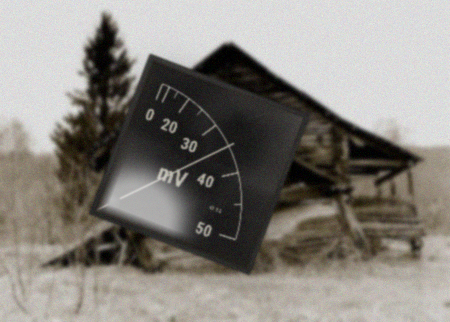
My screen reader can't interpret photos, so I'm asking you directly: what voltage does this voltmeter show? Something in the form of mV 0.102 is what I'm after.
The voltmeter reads mV 35
